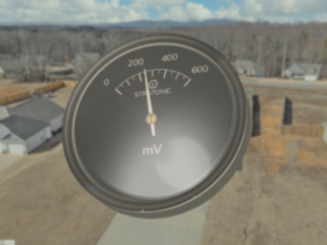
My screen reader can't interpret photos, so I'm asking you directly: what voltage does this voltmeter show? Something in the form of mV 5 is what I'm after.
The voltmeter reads mV 250
